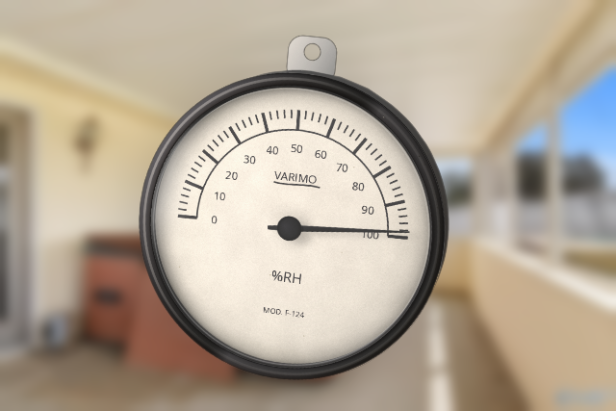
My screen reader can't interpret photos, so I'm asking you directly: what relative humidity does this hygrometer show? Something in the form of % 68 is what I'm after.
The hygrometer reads % 98
